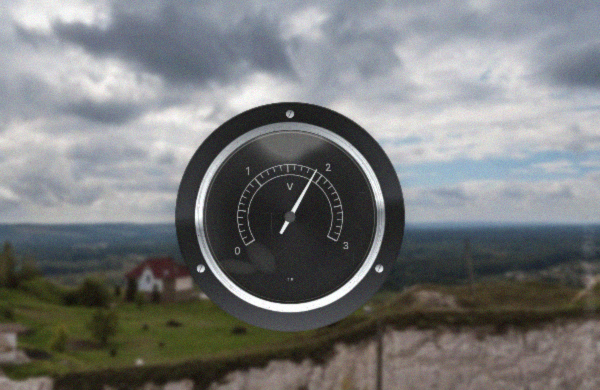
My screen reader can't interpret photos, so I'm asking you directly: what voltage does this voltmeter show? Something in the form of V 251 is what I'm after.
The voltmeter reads V 1.9
